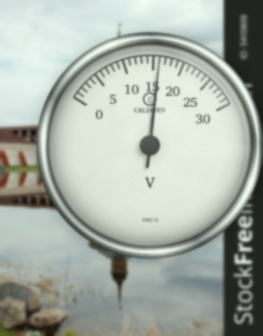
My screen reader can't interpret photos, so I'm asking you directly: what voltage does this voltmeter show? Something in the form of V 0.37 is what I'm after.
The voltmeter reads V 16
